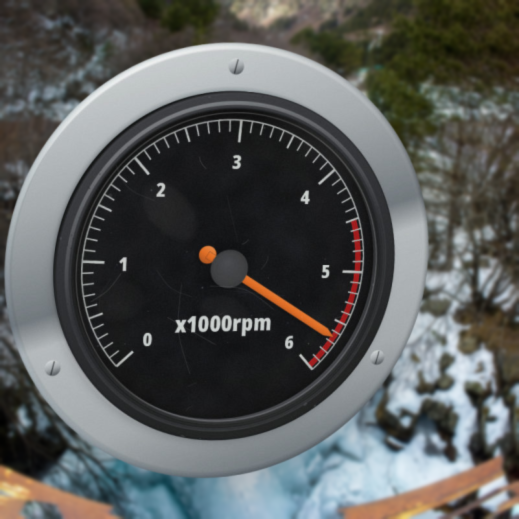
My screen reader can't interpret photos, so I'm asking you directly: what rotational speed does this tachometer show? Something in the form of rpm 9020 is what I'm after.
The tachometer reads rpm 5650
